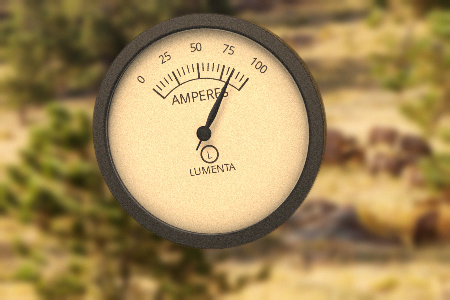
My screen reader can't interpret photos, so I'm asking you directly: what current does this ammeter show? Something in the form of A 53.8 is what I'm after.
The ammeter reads A 85
